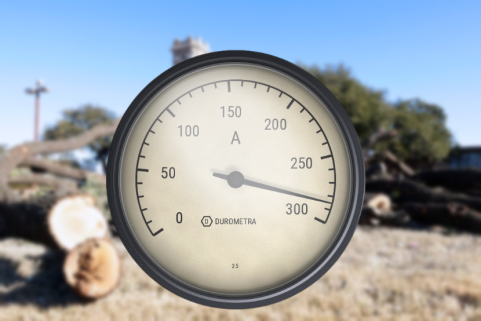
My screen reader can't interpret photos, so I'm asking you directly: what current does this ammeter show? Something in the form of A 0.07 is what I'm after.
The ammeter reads A 285
